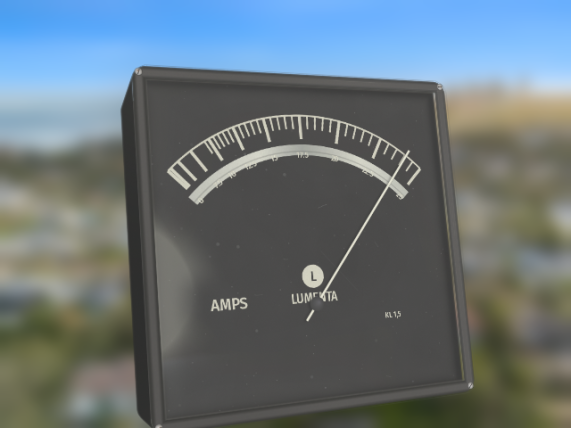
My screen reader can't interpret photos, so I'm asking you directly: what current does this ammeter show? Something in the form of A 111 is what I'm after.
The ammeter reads A 24
